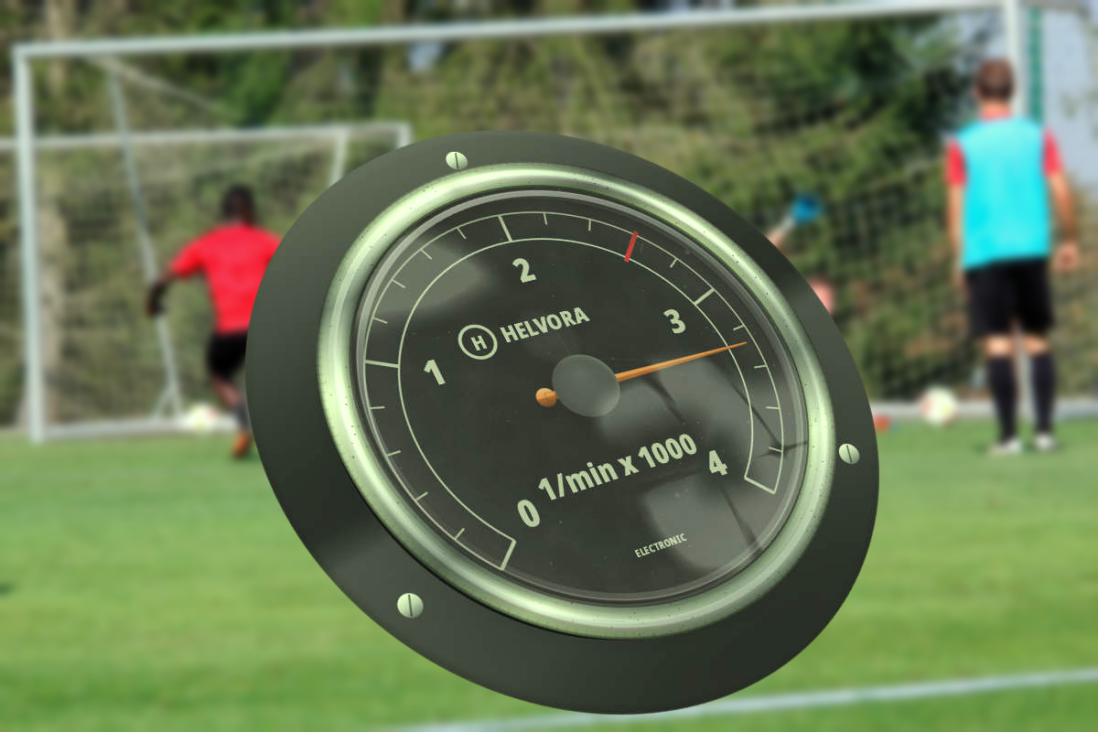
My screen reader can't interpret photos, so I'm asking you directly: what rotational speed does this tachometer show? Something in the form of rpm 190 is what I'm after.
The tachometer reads rpm 3300
